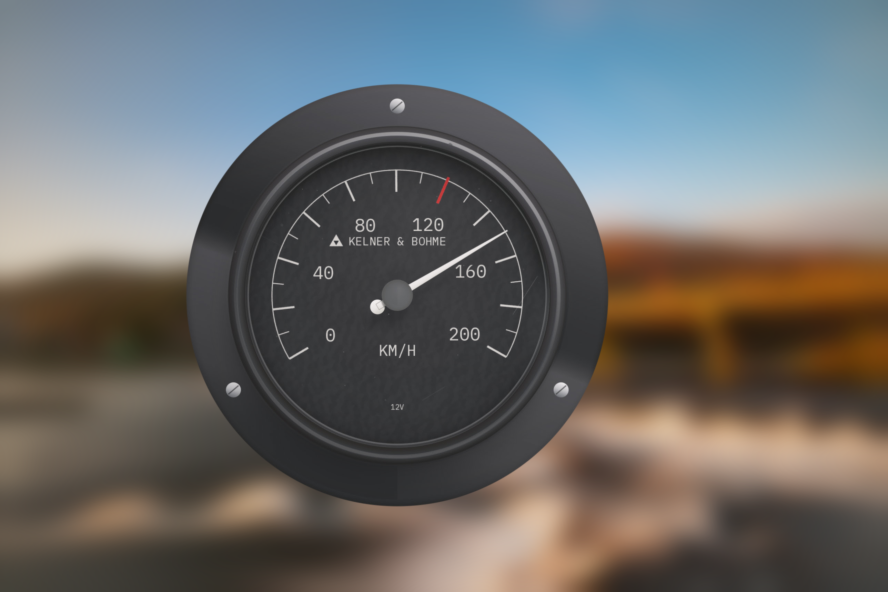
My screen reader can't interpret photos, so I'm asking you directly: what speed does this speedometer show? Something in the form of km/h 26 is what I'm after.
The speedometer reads km/h 150
